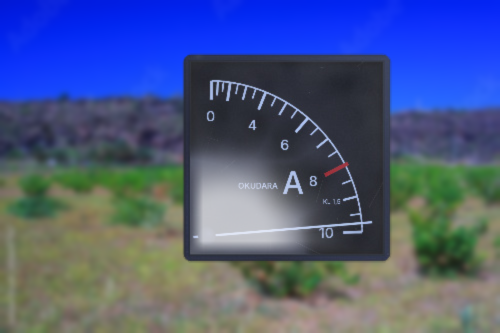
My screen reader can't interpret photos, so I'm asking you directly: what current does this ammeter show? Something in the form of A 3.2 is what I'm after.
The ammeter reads A 9.75
